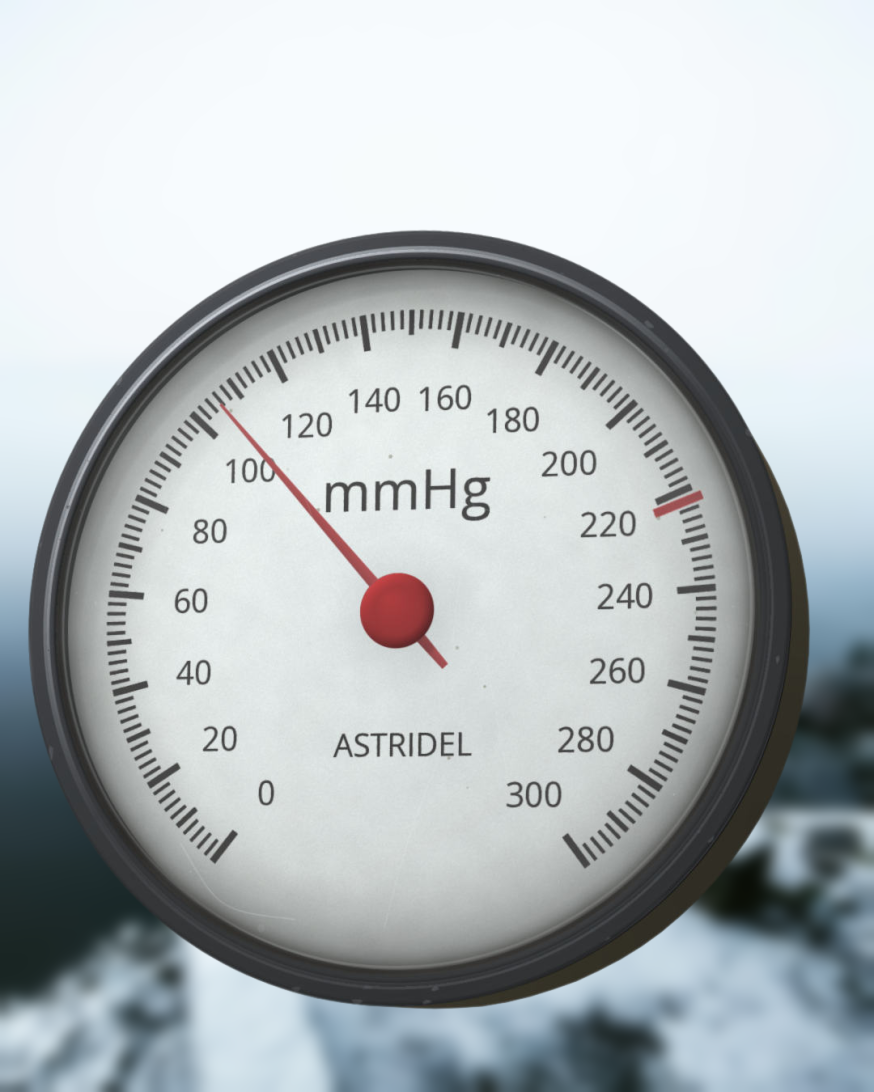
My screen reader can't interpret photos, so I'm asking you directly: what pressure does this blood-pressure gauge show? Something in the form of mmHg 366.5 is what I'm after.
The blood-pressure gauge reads mmHg 106
